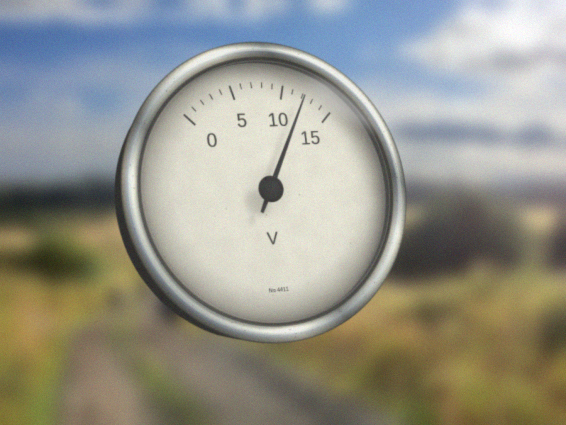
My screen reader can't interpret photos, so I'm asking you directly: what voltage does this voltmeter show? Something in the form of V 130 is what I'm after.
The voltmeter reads V 12
